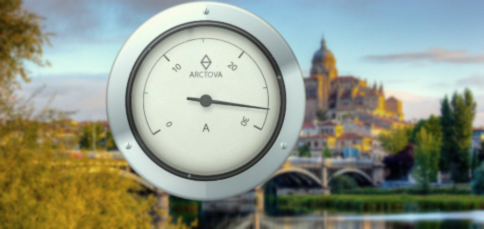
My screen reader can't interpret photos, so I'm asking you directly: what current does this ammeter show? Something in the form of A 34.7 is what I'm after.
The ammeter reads A 27.5
